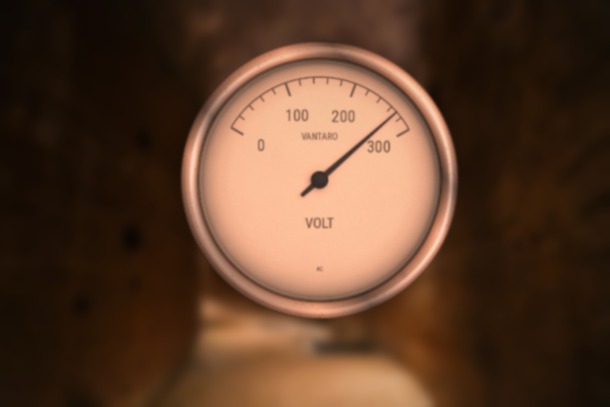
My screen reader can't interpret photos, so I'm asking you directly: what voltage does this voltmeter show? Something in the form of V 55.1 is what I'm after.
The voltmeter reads V 270
